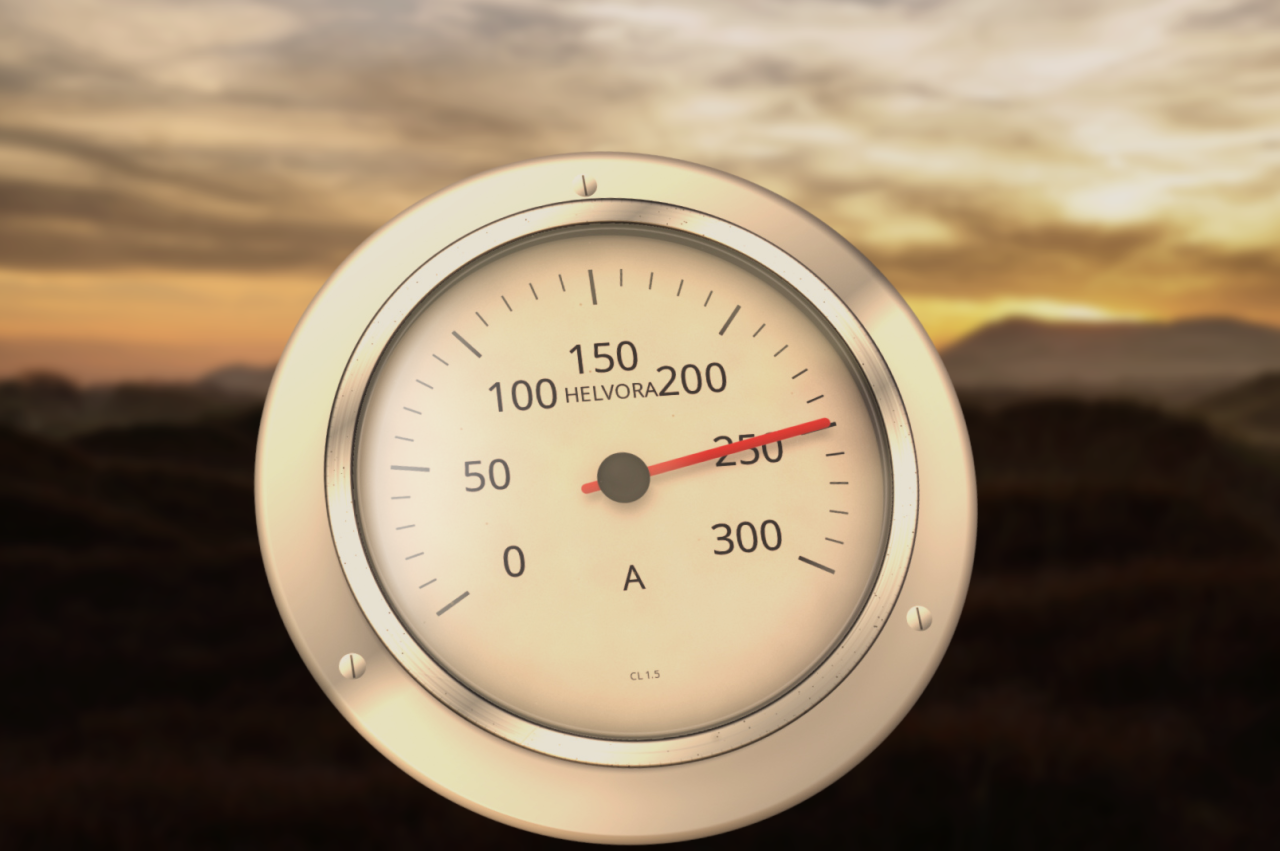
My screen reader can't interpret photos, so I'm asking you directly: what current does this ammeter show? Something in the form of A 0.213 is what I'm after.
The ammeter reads A 250
